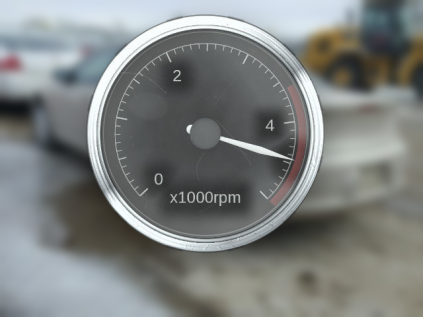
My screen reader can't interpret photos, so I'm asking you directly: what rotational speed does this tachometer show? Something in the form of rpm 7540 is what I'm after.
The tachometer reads rpm 4450
